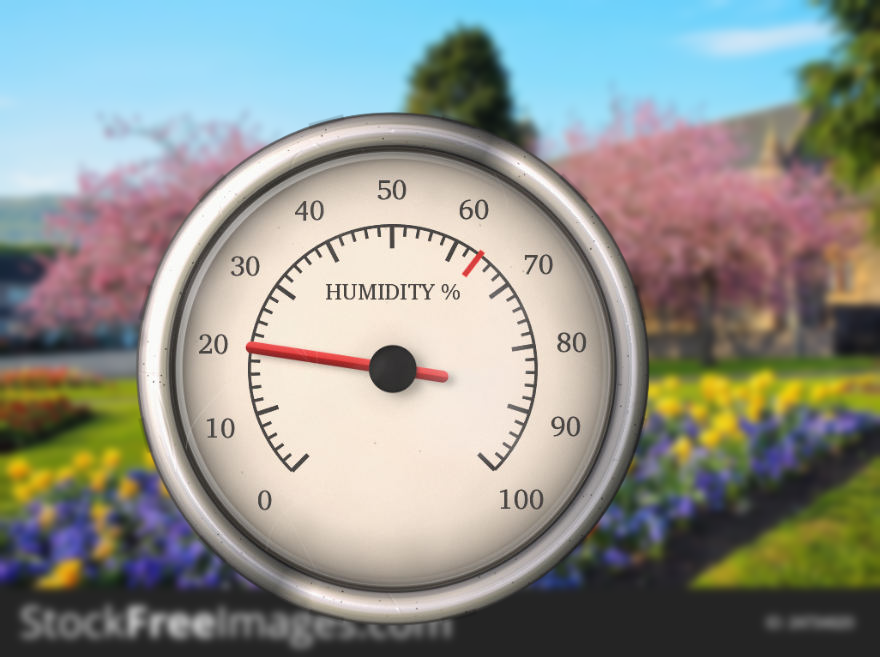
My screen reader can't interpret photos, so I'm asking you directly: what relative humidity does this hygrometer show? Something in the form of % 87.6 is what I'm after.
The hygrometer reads % 20
